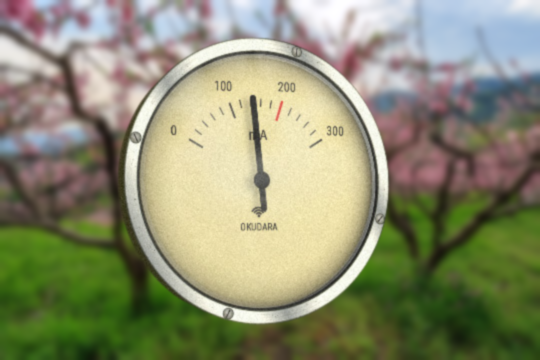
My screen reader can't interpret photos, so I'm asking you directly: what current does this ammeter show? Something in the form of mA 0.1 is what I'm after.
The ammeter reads mA 140
